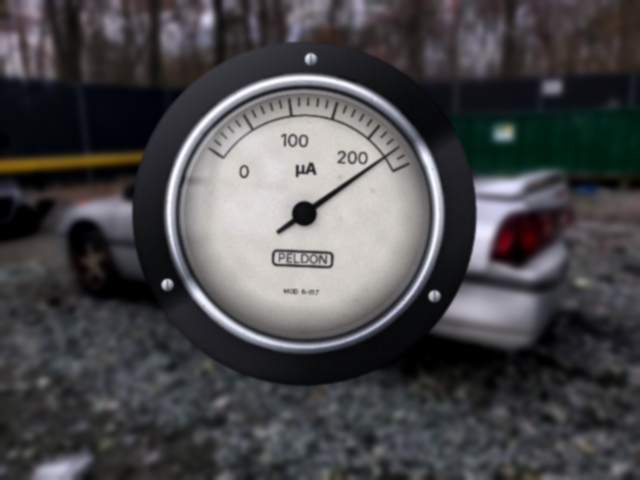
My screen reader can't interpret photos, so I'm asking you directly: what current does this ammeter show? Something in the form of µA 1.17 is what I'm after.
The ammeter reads µA 230
